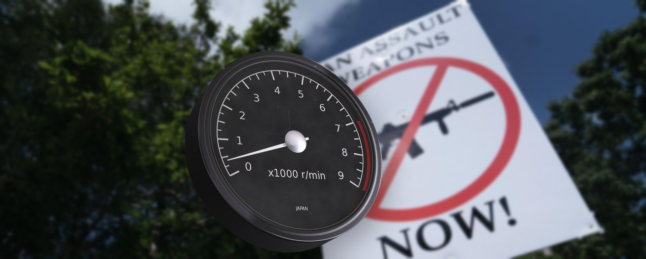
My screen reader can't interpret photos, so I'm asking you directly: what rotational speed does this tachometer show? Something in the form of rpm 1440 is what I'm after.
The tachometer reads rpm 375
